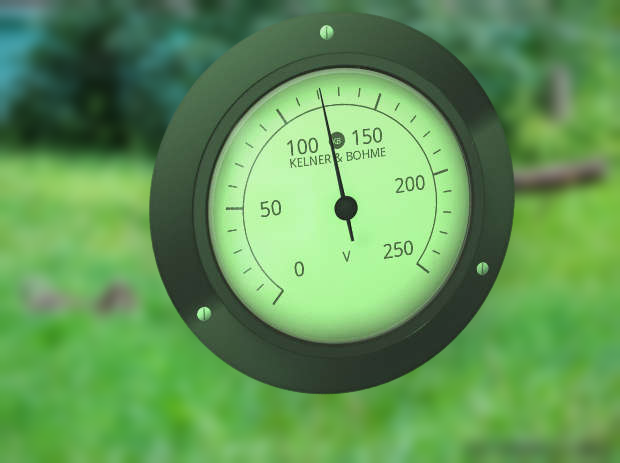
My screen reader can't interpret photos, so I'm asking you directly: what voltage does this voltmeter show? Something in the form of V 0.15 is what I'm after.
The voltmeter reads V 120
